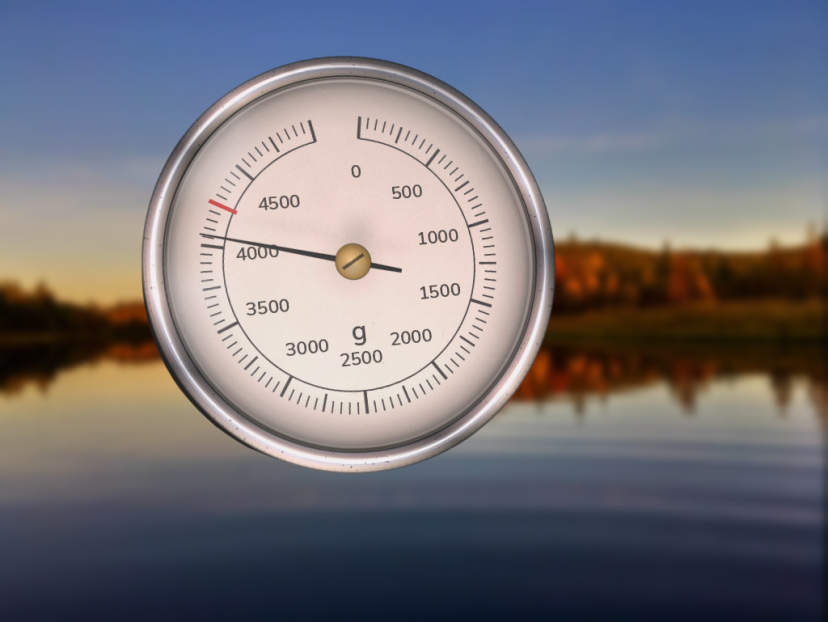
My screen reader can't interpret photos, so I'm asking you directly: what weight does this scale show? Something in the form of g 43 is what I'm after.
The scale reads g 4050
